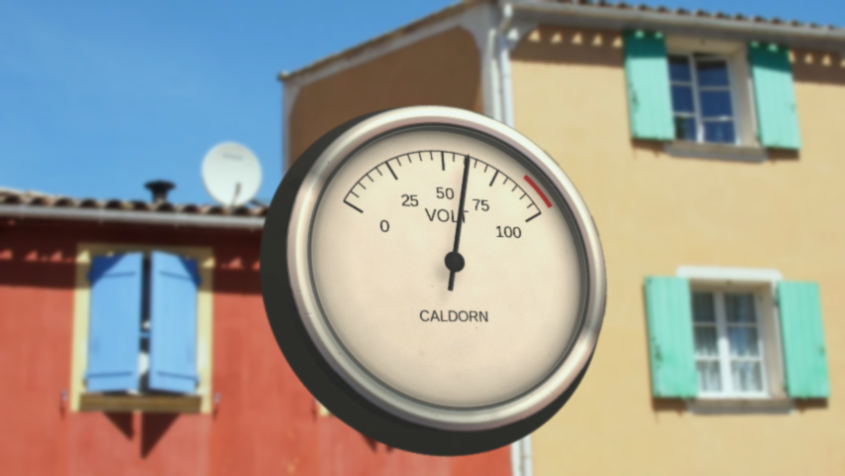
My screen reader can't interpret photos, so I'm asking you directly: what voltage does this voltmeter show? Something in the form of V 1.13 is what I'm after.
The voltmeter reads V 60
